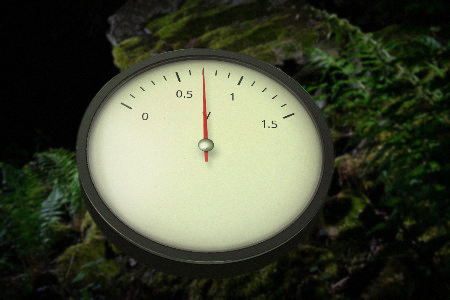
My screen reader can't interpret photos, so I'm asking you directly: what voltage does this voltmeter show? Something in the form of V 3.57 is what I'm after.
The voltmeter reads V 0.7
